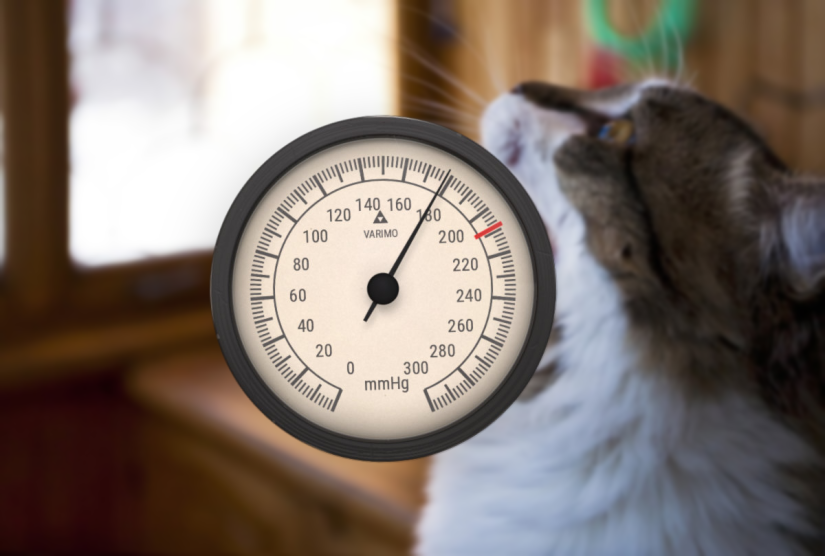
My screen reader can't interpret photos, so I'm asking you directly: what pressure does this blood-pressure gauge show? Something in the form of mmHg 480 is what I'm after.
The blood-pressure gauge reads mmHg 178
